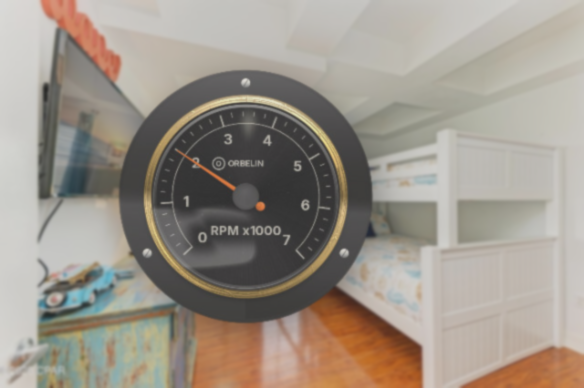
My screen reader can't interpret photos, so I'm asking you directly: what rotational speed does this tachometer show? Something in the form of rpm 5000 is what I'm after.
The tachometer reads rpm 2000
